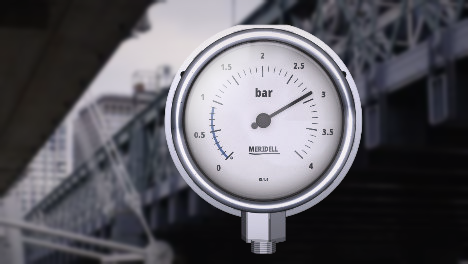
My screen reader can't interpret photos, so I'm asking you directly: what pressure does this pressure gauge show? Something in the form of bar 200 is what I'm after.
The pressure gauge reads bar 2.9
